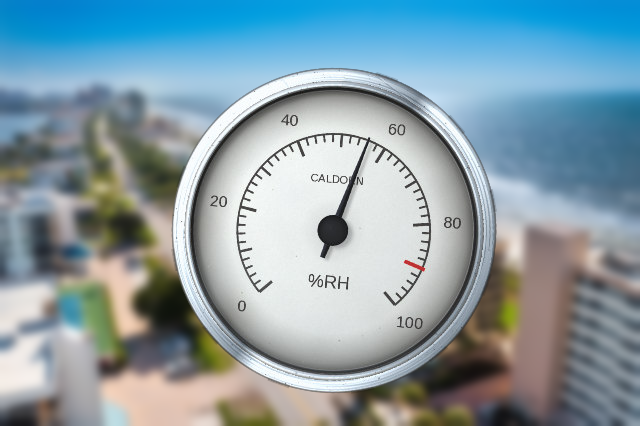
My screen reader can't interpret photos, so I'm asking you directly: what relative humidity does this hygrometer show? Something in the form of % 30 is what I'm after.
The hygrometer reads % 56
